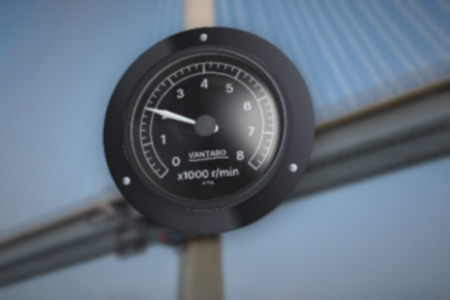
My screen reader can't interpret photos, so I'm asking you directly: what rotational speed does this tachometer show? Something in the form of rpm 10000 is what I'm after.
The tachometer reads rpm 2000
